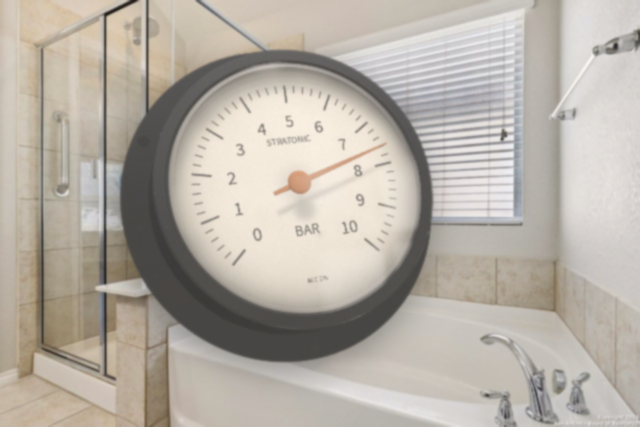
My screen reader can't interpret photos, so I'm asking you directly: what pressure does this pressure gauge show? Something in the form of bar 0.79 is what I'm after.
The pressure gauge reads bar 7.6
